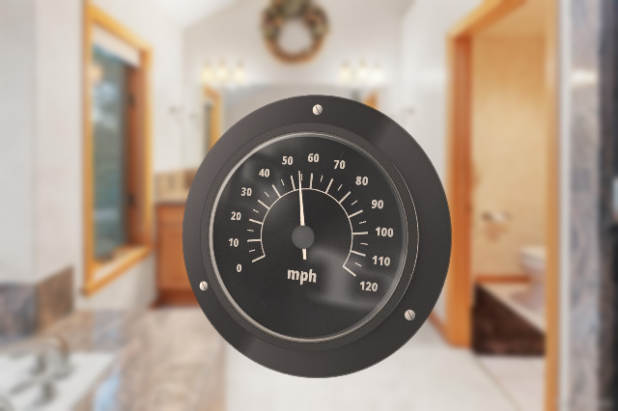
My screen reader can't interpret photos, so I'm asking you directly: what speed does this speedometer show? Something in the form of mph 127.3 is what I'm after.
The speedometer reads mph 55
